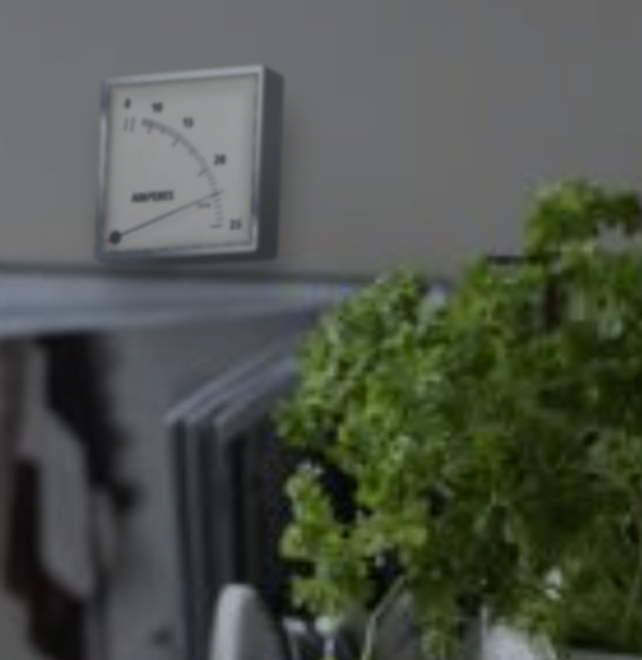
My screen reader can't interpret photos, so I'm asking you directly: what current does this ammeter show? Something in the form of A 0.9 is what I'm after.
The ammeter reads A 22.5
